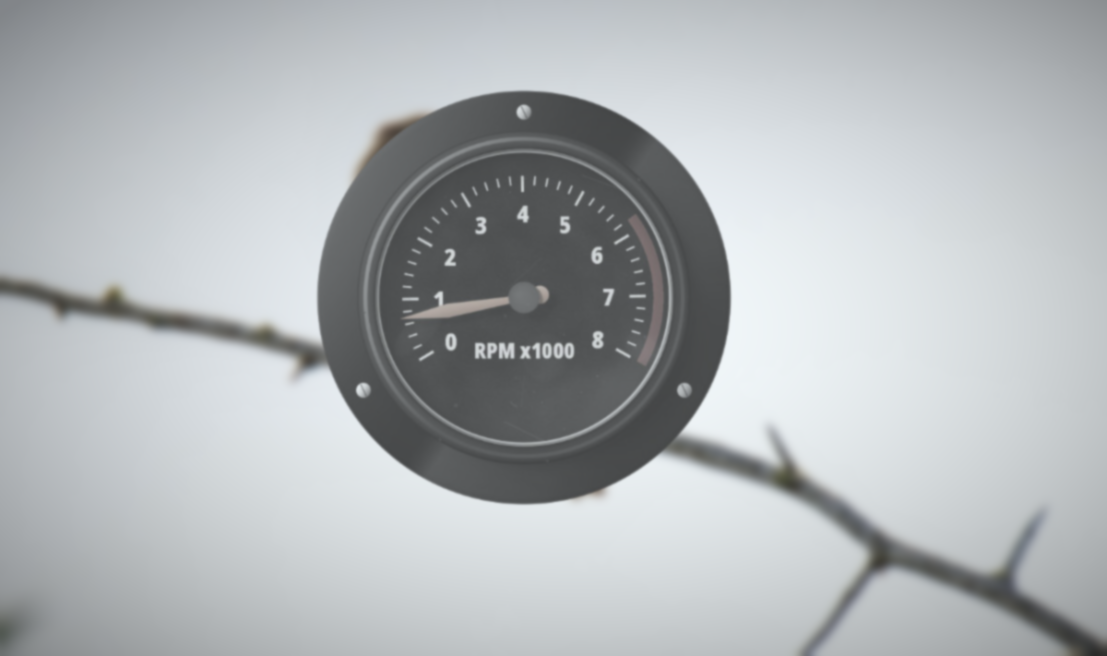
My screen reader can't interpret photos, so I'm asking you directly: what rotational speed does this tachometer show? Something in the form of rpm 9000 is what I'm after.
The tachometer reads rpm 700
